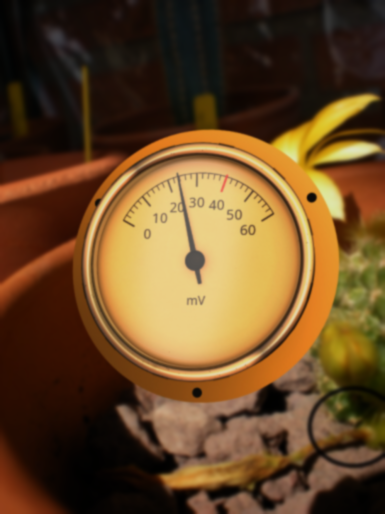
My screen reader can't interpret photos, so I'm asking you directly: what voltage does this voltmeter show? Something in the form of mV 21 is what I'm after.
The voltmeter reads mV 24
